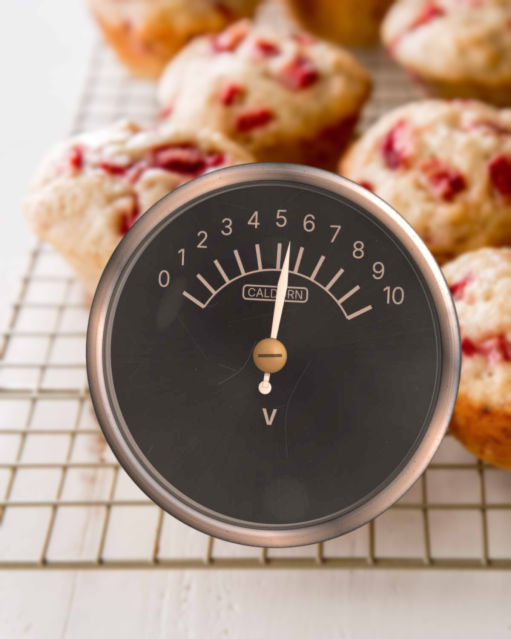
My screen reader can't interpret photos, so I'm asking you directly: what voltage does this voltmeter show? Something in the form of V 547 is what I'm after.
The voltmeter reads V 5.5
